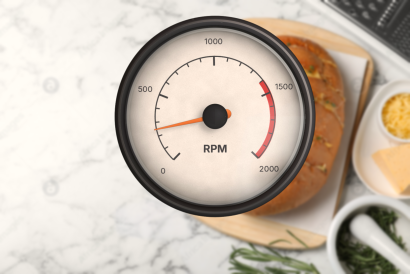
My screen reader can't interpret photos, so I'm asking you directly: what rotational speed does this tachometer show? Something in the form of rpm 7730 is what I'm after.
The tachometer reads rpm 250
